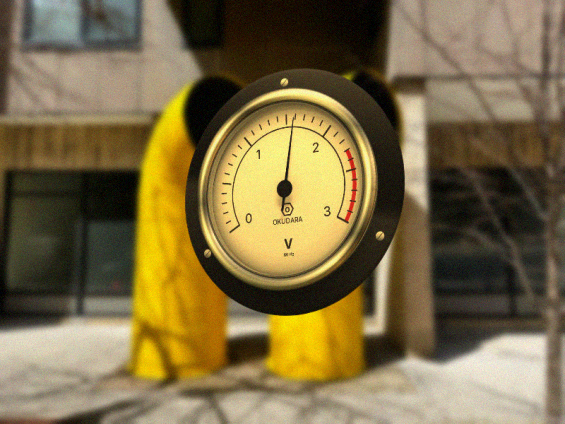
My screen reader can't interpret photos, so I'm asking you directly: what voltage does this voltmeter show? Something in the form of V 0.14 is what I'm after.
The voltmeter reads V 1.6
